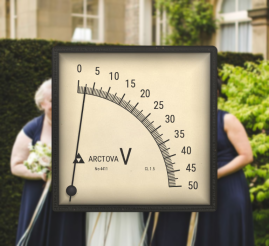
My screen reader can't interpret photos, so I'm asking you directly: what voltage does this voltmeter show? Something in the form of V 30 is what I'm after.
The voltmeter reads V 2.5
